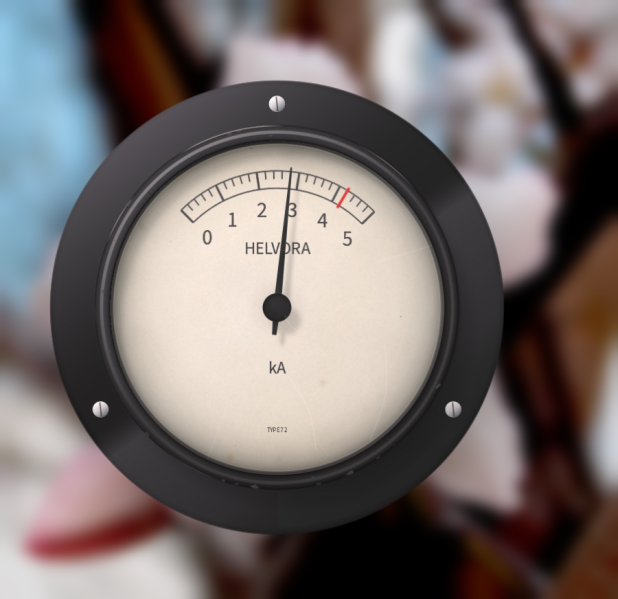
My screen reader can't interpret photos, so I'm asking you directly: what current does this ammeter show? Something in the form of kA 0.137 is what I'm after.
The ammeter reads kA 2.8
